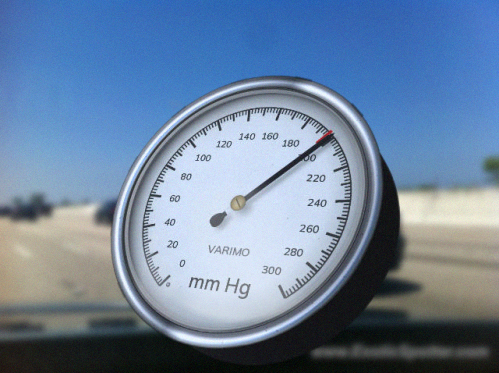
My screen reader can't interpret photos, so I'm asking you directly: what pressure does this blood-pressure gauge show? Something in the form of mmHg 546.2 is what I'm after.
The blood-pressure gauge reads mmHg 200
